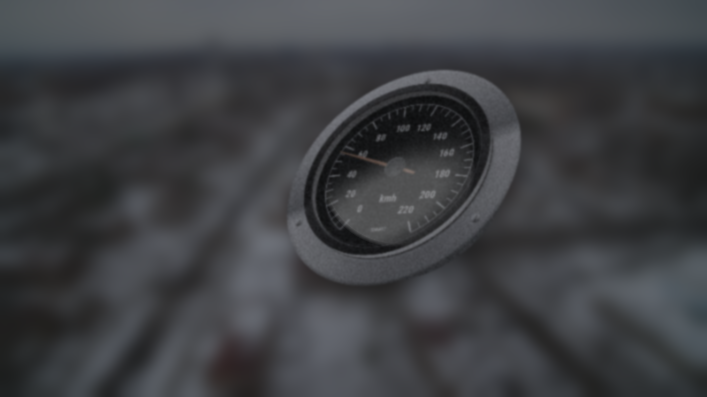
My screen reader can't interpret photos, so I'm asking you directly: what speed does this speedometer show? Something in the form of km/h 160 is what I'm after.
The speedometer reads km/h 55
